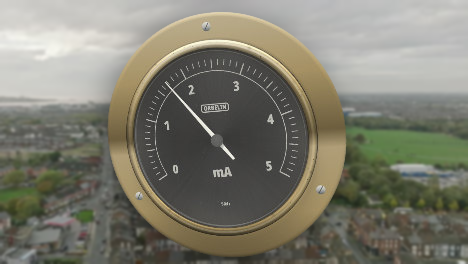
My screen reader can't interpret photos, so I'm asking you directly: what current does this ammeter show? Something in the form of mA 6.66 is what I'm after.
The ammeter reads mA 1.7
